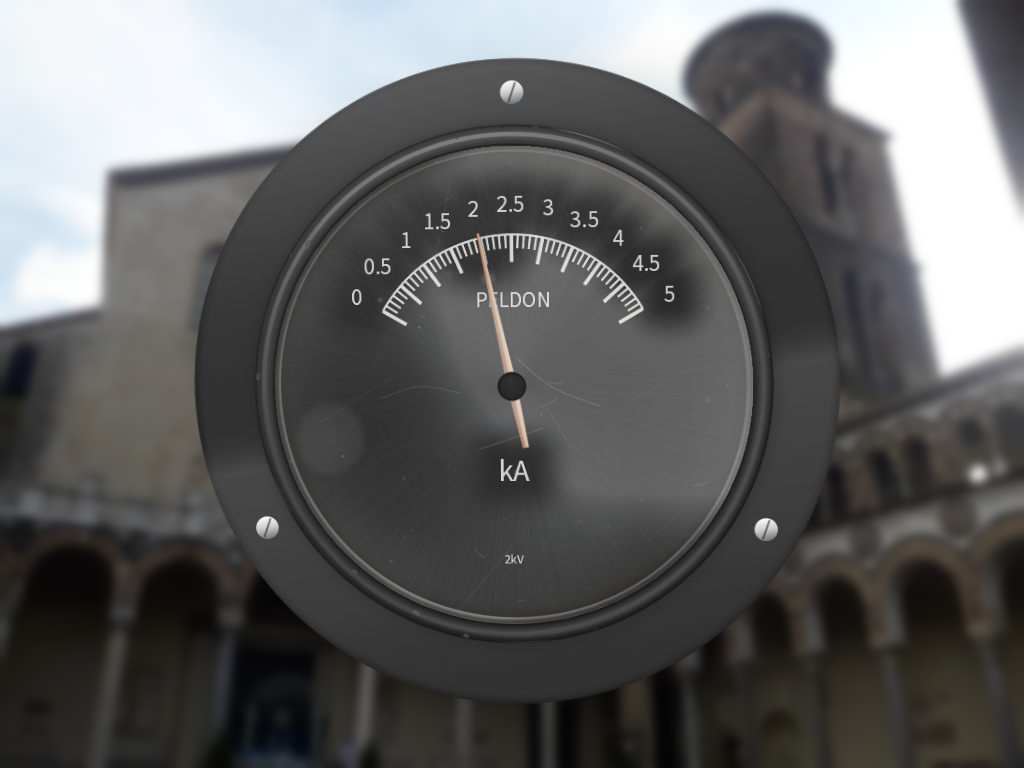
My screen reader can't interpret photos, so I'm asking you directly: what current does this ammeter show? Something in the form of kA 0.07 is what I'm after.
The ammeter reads kA 2
